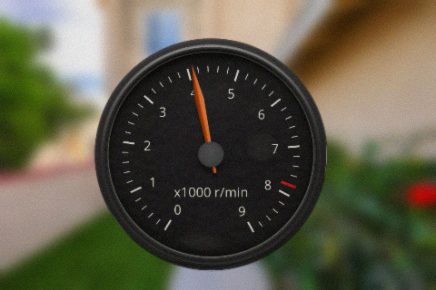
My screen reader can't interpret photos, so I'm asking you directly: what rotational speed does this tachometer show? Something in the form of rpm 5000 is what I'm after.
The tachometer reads rpm 4100
